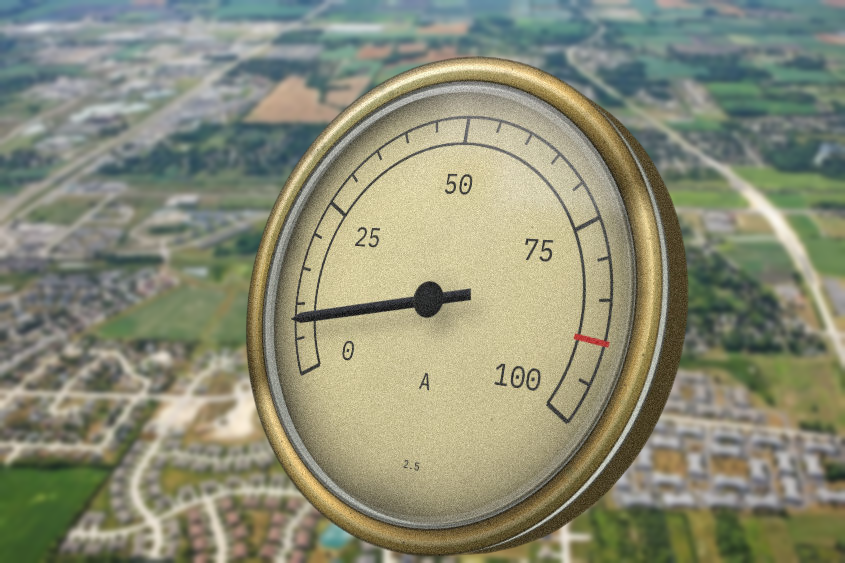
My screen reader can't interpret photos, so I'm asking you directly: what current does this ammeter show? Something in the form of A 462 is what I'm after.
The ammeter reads A 7.5
